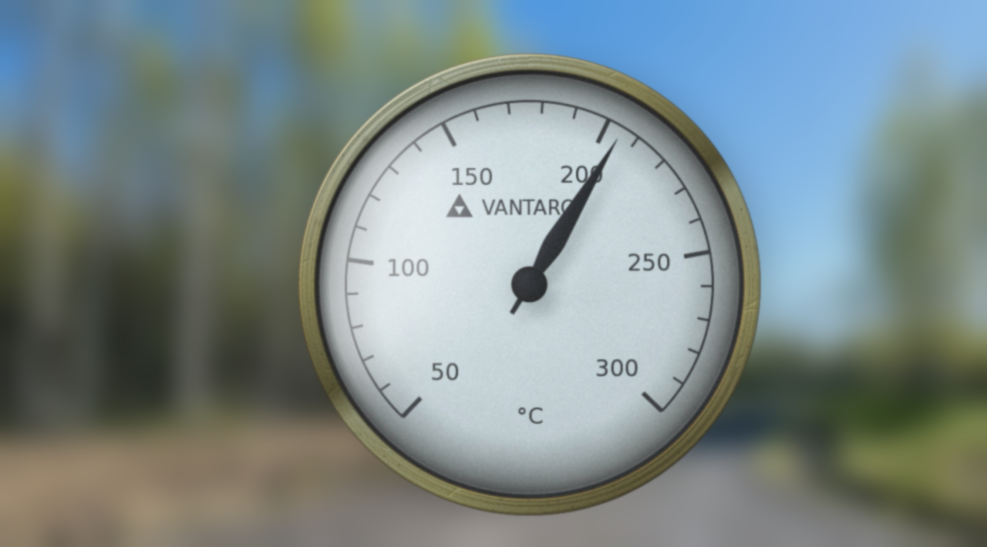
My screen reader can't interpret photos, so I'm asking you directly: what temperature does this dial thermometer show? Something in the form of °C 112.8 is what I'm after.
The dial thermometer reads °C 205
